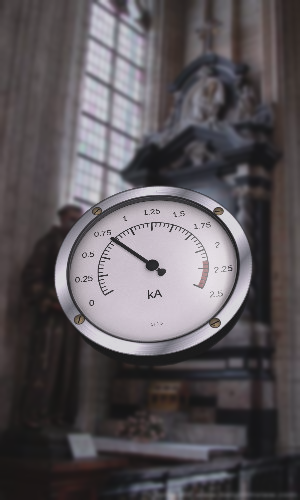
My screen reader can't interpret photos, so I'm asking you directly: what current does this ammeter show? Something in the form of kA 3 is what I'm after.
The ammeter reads kA 0.75
